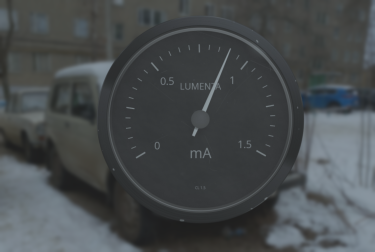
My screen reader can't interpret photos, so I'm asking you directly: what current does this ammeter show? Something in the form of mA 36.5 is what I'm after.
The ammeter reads mA 0.9
